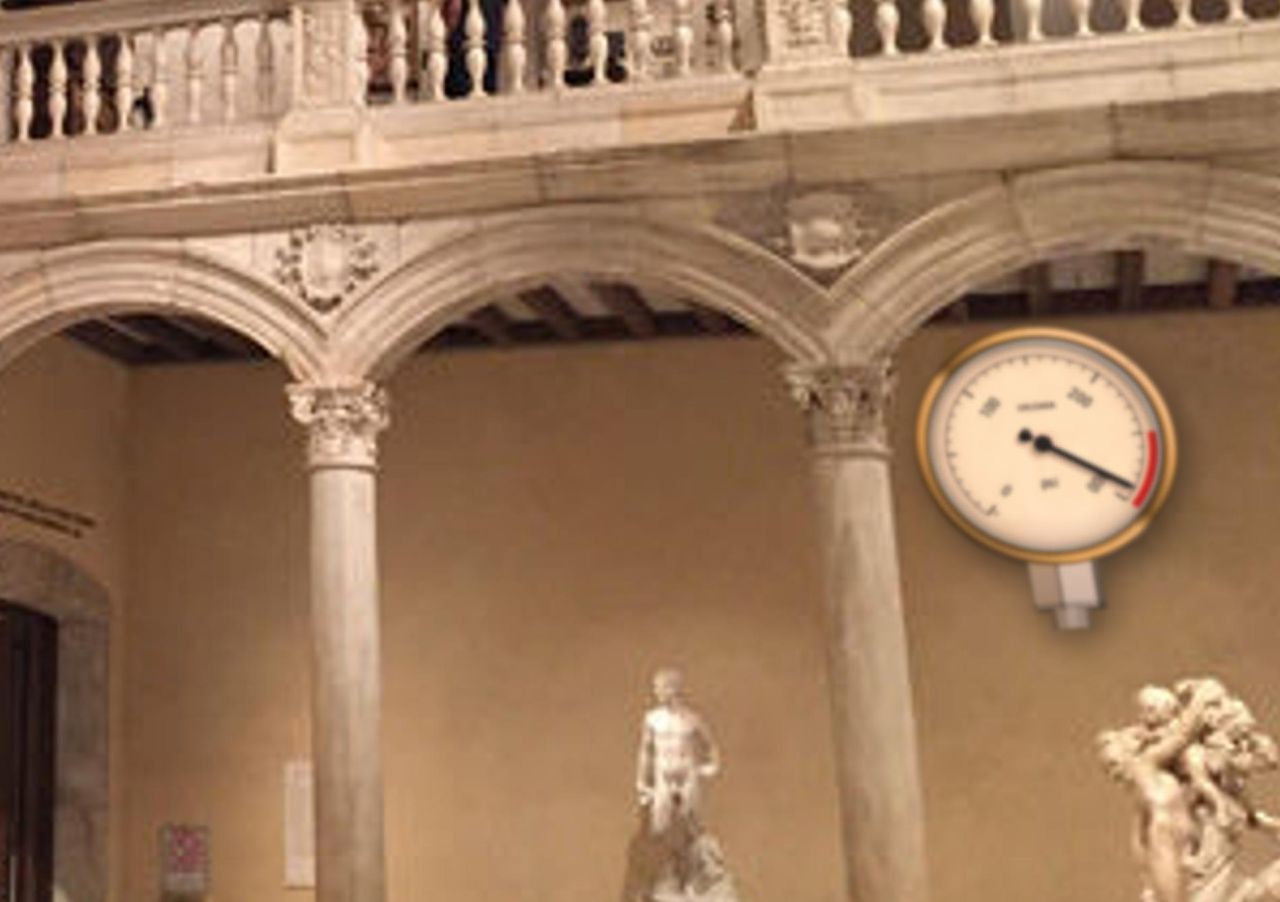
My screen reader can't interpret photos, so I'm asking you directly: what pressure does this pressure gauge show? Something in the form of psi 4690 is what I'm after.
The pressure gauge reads psi 290
